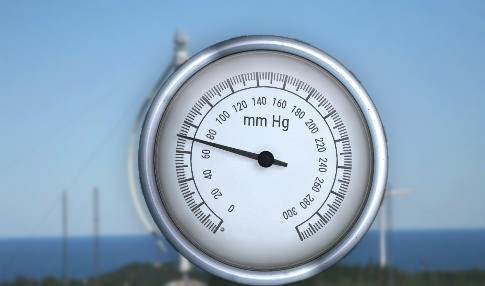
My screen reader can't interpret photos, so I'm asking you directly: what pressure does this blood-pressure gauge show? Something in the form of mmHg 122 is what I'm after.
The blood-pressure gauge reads mmHg 70
